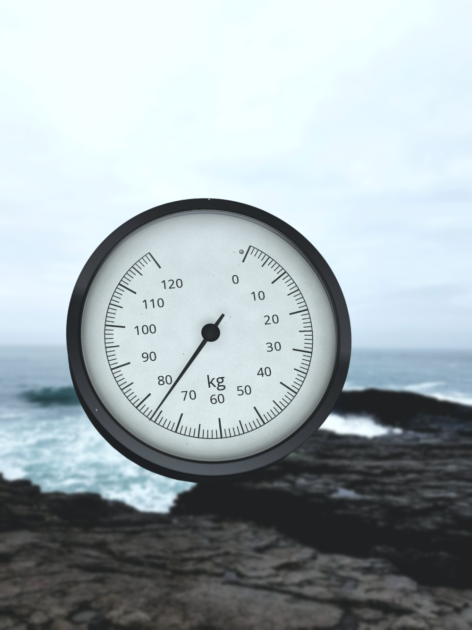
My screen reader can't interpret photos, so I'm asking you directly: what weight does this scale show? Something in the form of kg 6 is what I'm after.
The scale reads kg 76
